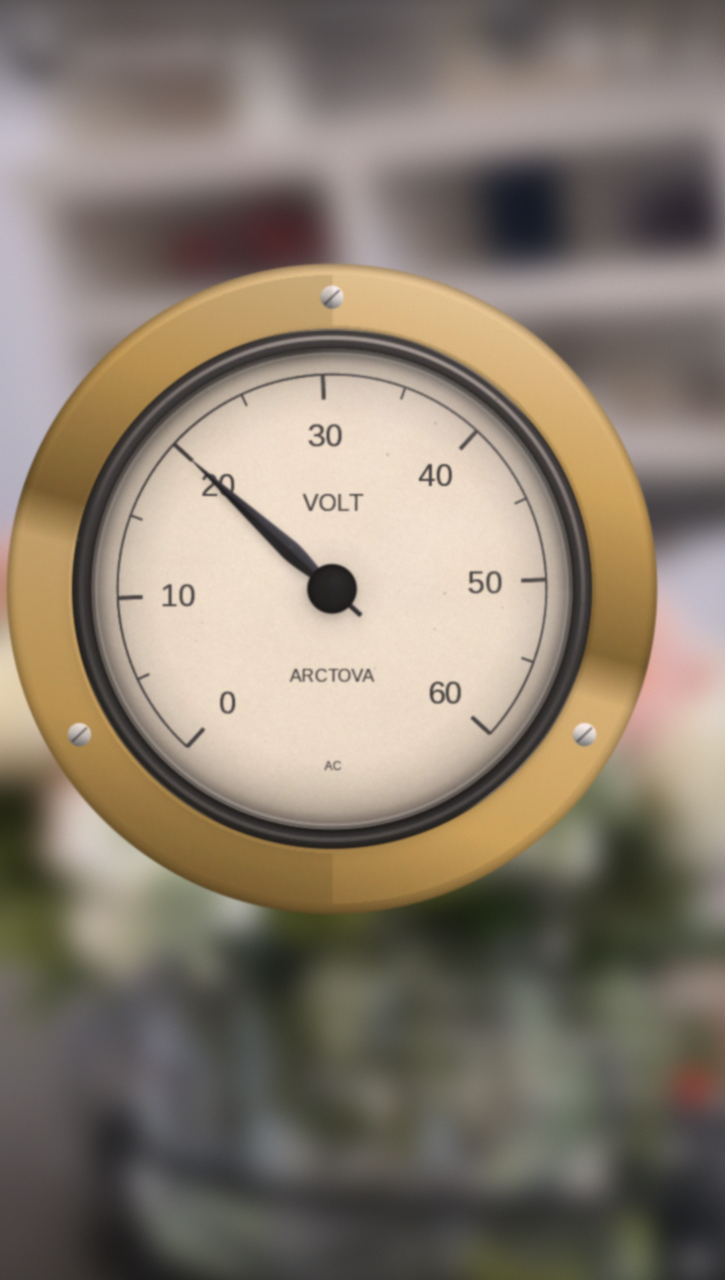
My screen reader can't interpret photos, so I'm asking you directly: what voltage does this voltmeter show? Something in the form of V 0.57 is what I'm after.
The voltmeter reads V 20
